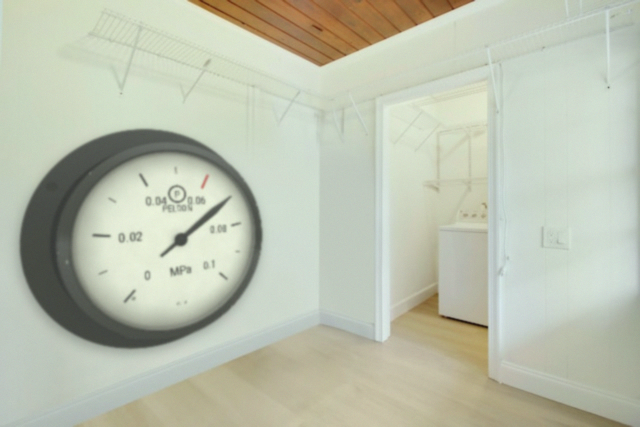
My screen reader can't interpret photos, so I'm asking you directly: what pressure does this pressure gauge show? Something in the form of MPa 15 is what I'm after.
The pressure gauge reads MPa 0.07
